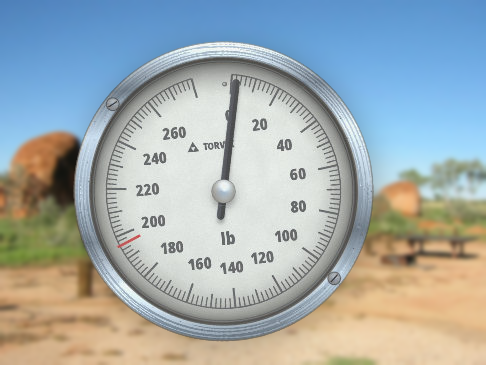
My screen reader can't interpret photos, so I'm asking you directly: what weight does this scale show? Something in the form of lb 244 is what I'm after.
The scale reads lb 2
